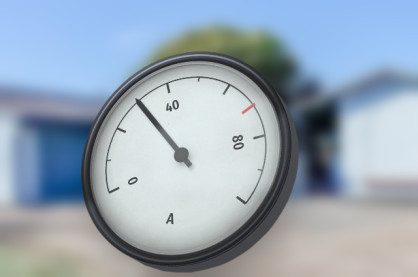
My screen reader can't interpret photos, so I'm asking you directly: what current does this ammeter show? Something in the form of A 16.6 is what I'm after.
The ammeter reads A 30
